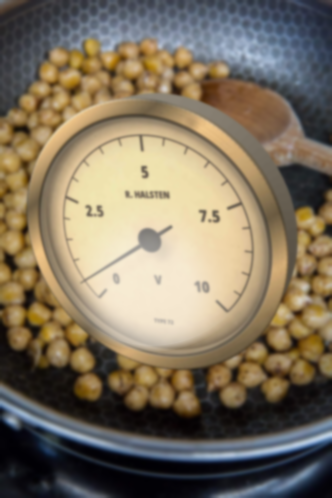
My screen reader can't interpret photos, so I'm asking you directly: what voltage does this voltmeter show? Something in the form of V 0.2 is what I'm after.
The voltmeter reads V 0.5
